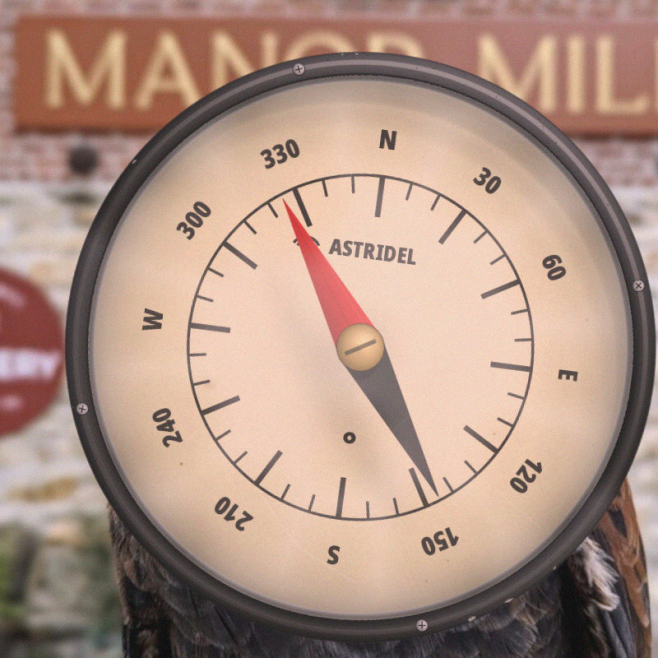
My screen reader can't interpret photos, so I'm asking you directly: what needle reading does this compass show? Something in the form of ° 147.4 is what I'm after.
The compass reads ° 325
